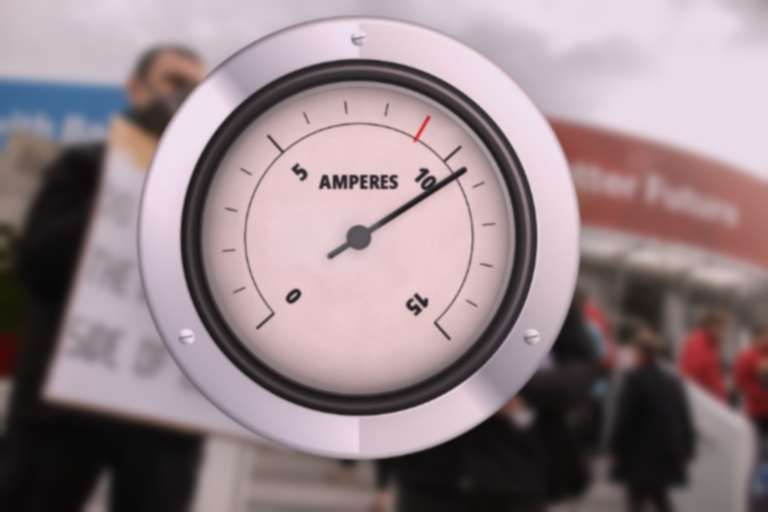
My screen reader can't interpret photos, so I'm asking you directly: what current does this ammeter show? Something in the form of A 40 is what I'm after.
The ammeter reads A 10.5
